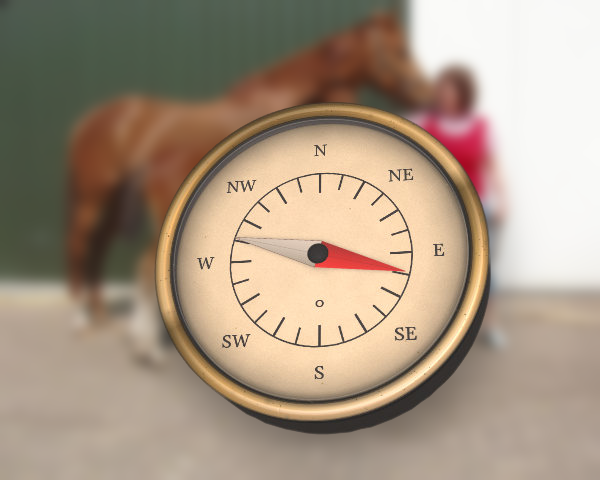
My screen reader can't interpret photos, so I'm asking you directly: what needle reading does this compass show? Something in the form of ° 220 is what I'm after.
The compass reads ° 105
